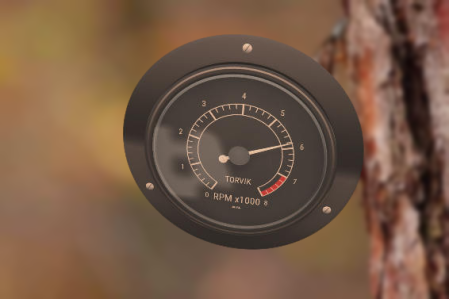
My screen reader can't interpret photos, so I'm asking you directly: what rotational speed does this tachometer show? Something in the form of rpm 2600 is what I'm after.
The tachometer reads rpm 5800
